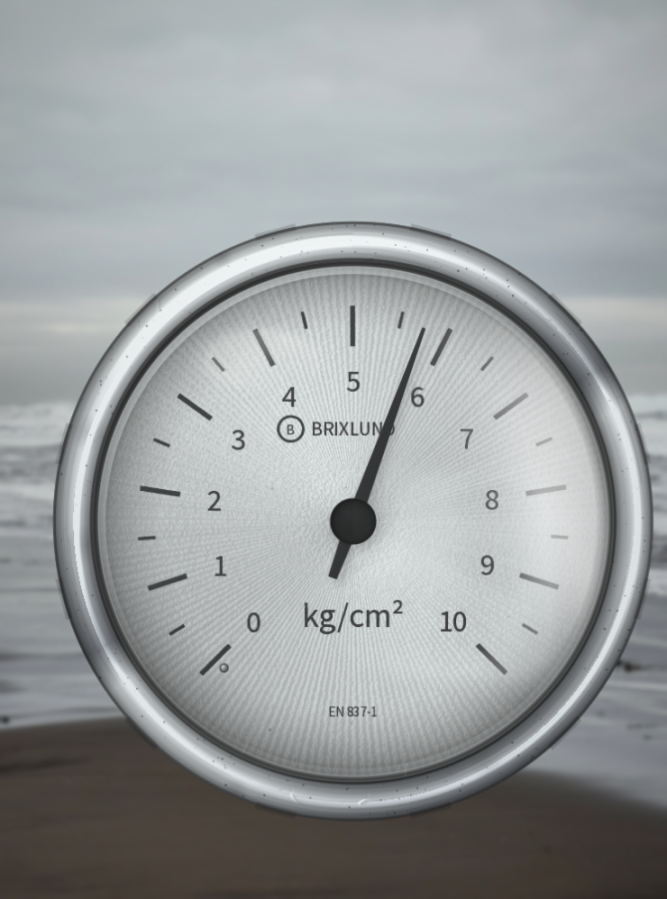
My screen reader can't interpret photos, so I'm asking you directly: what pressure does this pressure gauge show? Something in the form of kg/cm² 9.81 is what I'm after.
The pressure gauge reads kg/cm² 5.75
